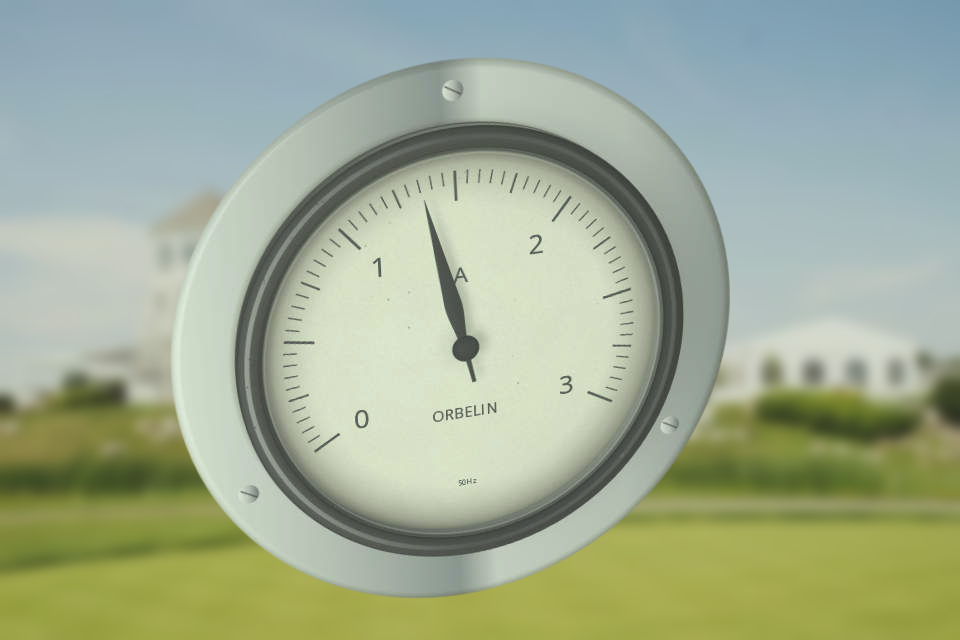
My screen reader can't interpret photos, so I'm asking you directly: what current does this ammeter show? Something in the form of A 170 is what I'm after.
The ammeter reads A 1.35
